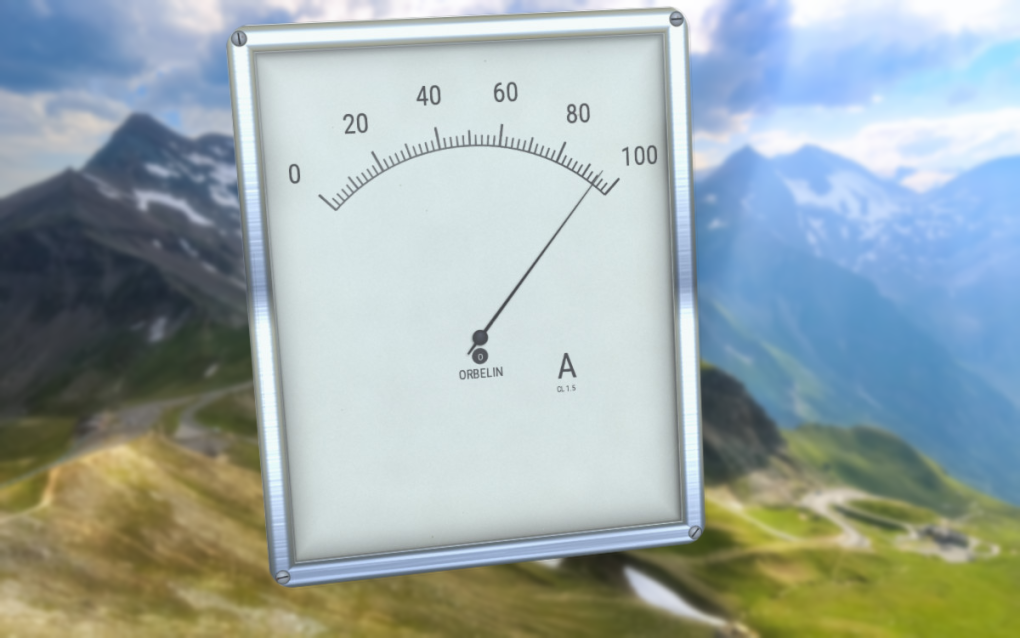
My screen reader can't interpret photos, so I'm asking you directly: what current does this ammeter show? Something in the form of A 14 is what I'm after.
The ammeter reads A 94
